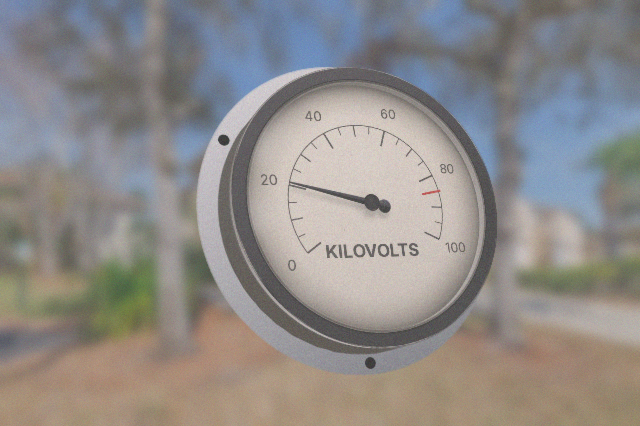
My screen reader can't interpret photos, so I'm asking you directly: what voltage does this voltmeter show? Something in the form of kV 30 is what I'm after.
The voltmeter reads kV 20
